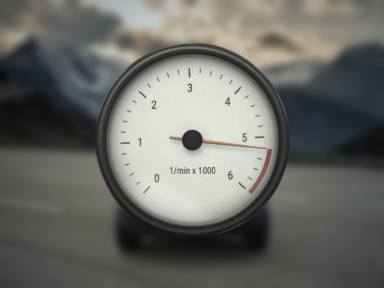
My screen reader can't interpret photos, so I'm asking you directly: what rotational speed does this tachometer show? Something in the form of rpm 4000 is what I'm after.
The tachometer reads rpm 5200
